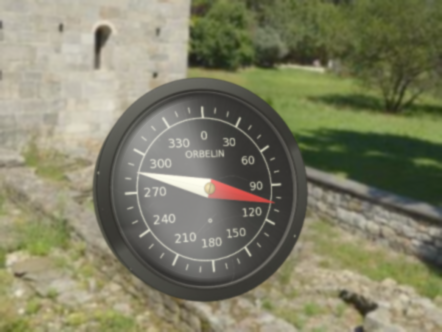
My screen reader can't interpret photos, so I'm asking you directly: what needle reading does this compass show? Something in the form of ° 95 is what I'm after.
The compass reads ° 105
